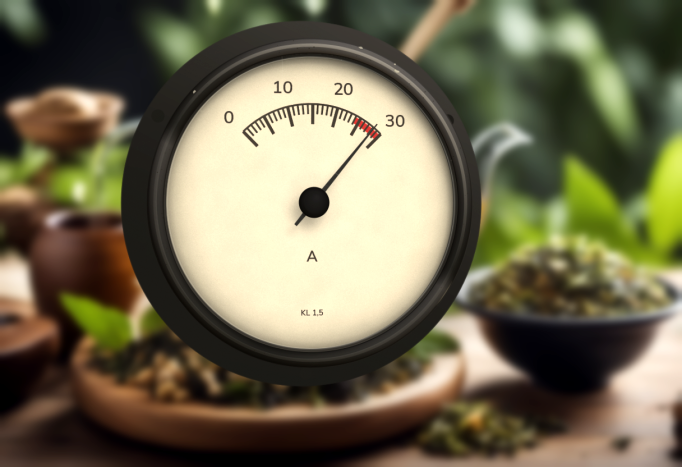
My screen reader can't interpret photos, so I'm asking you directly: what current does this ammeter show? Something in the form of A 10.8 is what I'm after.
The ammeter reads A 28
